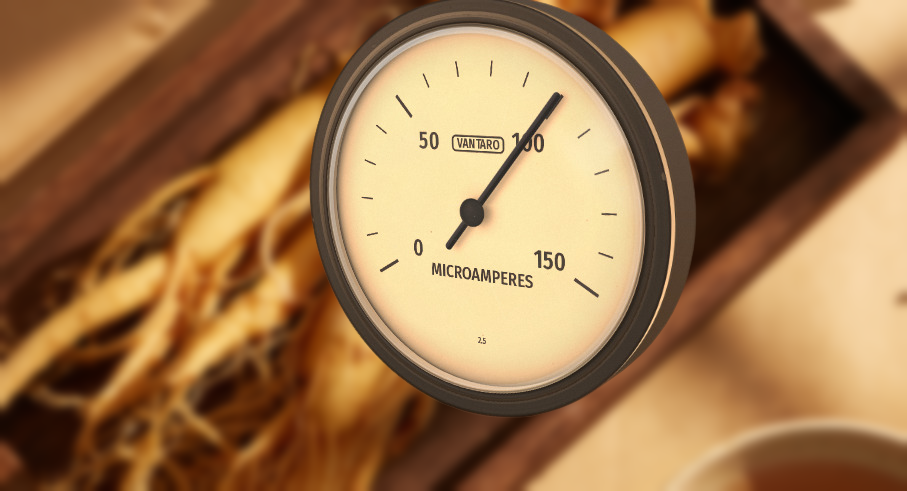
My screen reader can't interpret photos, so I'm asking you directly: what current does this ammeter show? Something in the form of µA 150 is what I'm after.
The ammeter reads µA 100
